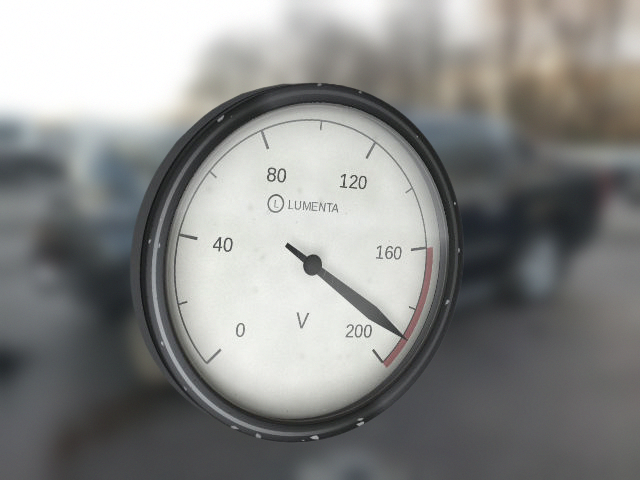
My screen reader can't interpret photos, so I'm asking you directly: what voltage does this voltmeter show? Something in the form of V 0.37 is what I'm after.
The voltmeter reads V 190
